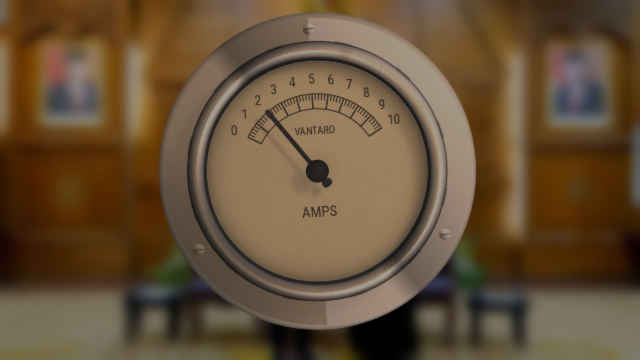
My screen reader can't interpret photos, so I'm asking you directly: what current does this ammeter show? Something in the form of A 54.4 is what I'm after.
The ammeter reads A 2
